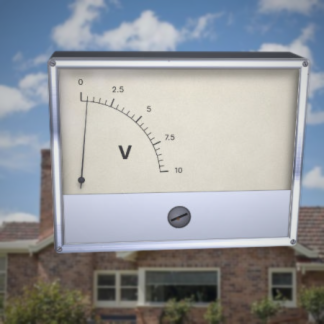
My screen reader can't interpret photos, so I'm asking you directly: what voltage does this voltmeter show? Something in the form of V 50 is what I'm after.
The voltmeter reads V 0.5
